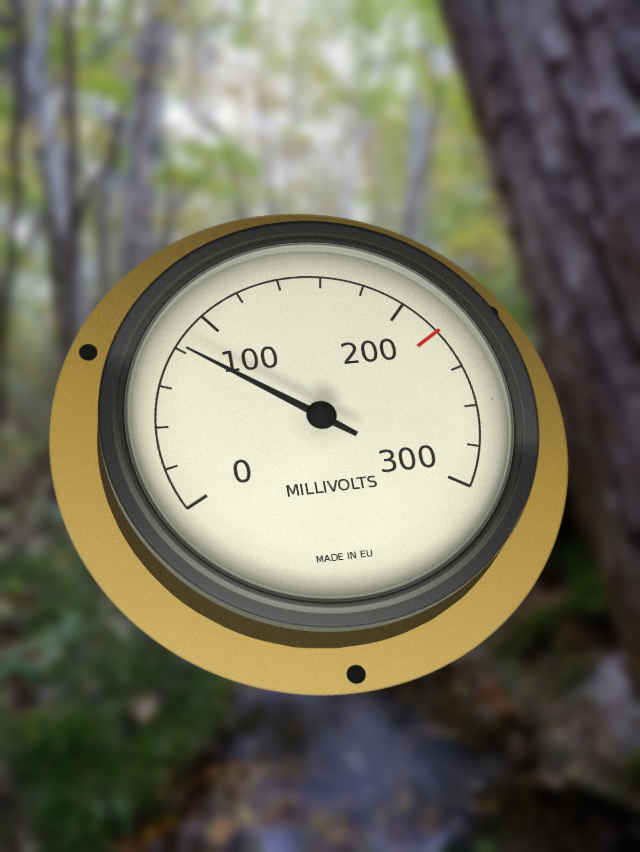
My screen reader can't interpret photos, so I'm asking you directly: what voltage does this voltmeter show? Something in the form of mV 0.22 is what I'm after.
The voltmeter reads mV 80
